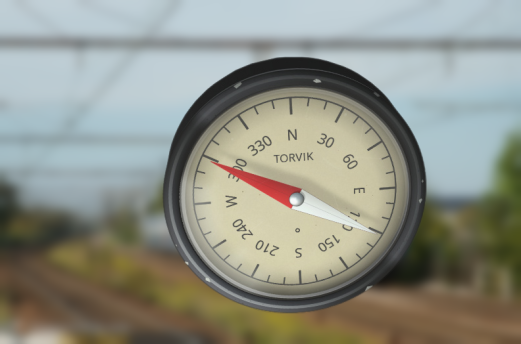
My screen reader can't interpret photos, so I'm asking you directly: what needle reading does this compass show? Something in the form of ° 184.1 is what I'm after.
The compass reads ° 300
